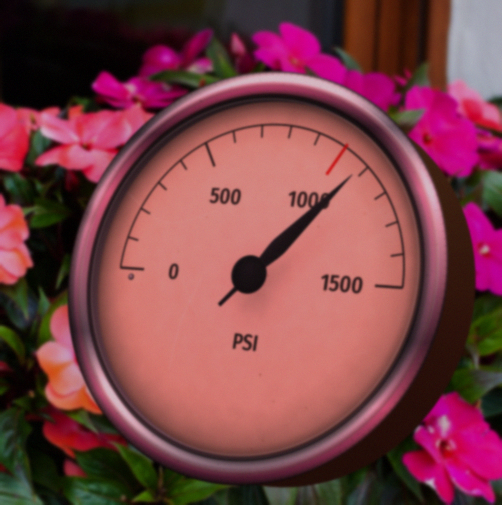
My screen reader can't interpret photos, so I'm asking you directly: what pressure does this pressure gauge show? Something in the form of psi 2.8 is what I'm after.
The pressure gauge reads psi 1100
